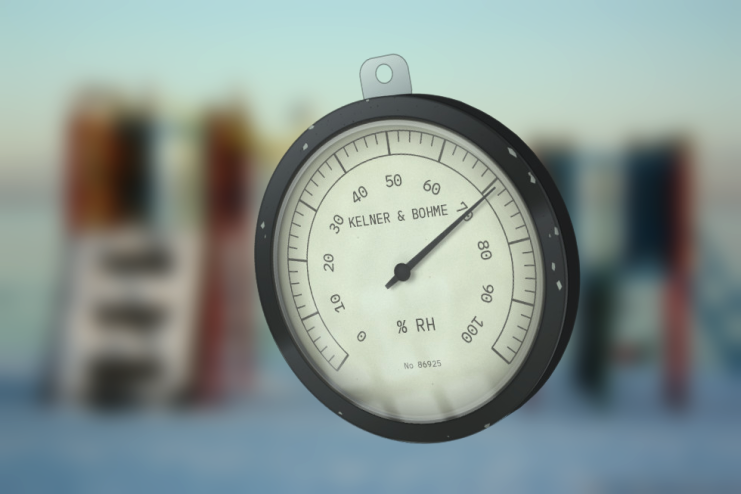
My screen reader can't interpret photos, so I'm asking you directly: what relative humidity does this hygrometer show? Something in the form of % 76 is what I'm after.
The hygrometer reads % 71
